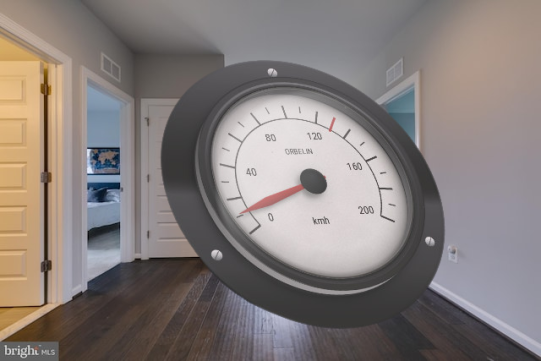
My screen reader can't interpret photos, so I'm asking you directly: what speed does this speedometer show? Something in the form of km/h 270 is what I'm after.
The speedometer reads km/h 10
